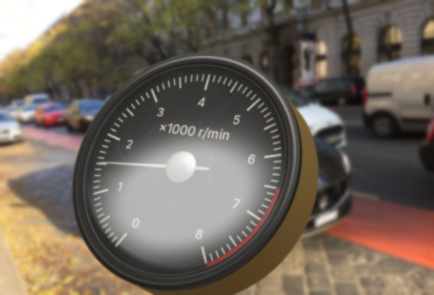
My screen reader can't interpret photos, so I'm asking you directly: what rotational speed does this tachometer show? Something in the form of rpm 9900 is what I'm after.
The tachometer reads rpm 1500
